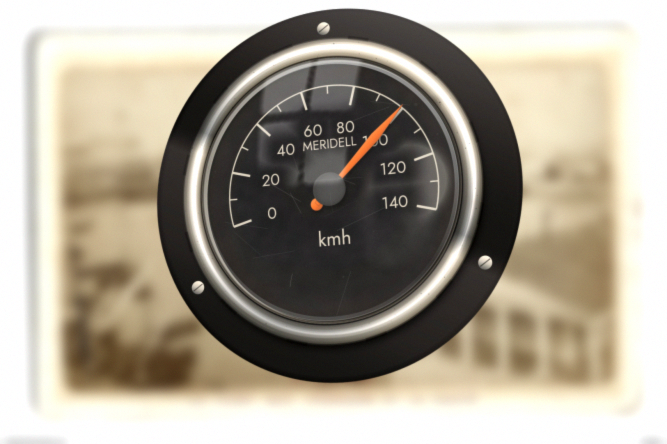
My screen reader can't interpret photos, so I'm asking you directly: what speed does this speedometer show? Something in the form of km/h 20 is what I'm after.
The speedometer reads km/h 100
